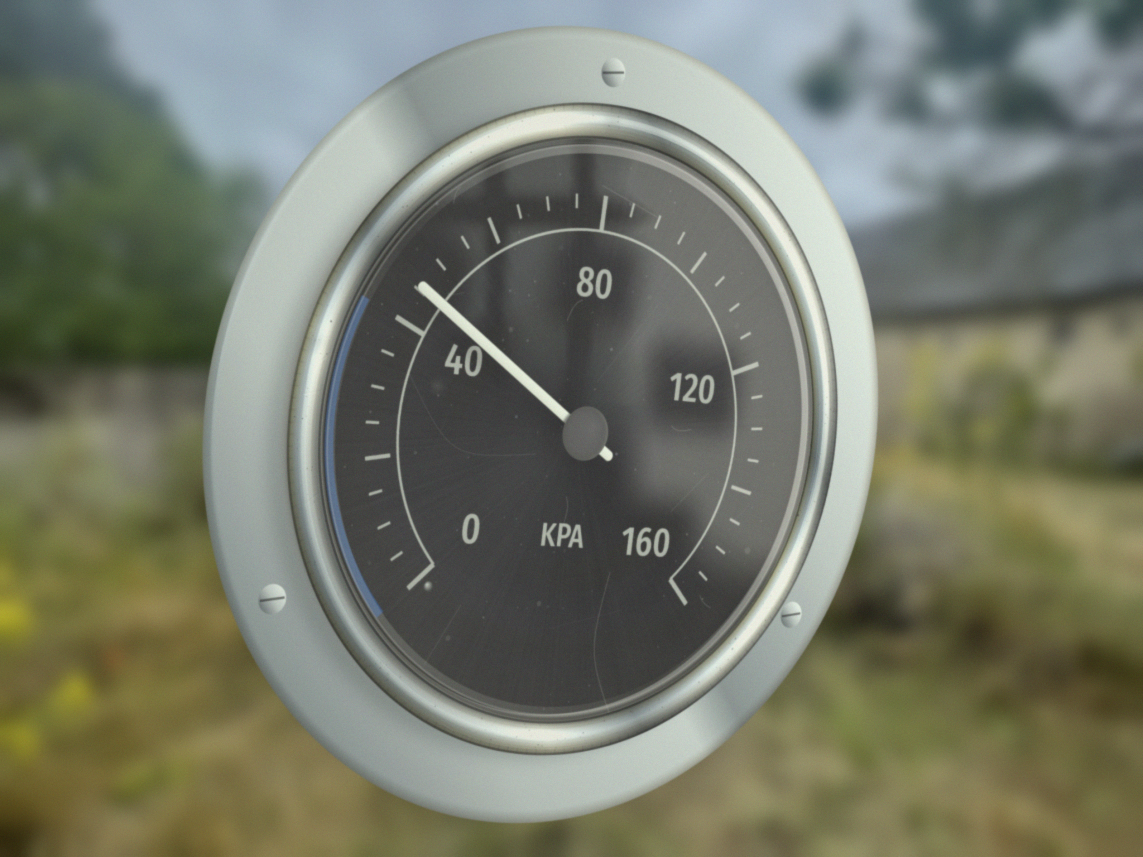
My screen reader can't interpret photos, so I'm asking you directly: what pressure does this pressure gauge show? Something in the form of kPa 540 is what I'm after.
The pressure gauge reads kPa 45
